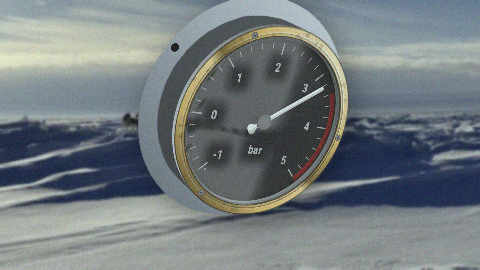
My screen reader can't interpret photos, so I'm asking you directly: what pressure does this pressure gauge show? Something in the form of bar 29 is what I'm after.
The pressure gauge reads bar 3.2
